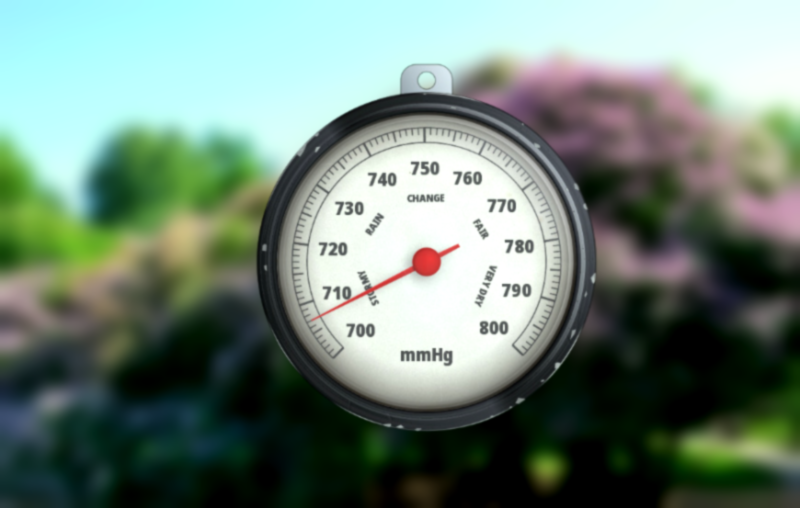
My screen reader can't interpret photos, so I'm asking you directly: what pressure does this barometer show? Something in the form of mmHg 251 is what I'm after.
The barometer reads mmHg 707
